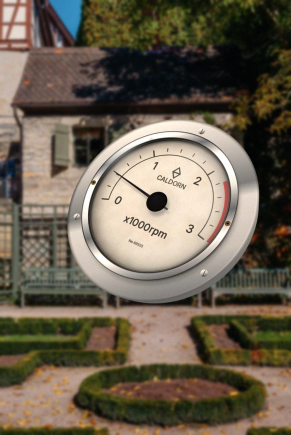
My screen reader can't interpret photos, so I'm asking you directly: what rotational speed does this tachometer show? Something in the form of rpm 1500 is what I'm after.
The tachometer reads rpm 400
